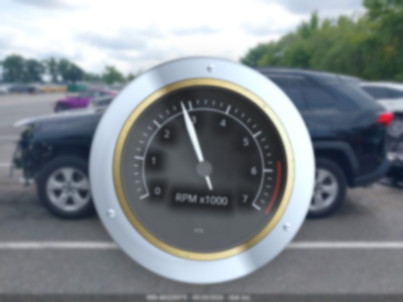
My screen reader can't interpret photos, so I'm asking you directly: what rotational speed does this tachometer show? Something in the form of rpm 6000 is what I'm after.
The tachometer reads rpm 2800
